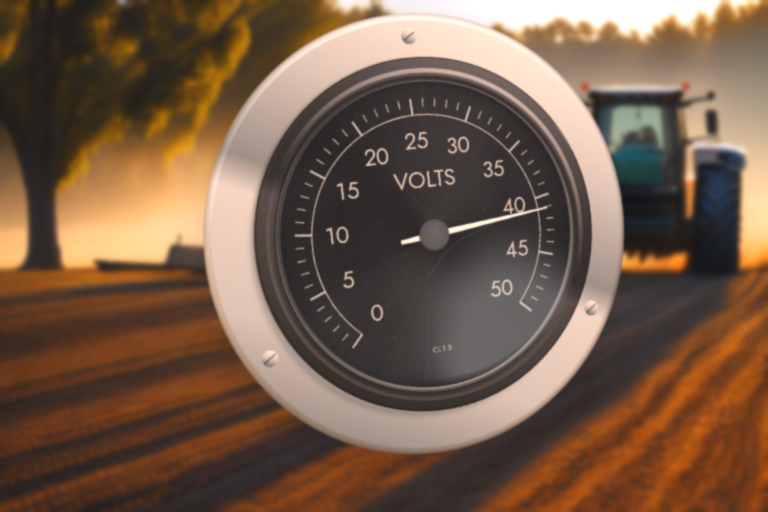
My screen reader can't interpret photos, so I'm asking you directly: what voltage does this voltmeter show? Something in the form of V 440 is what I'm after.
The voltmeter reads V 41
